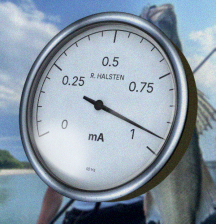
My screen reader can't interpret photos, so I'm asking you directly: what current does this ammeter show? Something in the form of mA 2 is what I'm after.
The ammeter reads mA 0.95
